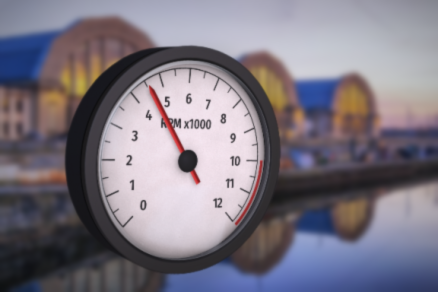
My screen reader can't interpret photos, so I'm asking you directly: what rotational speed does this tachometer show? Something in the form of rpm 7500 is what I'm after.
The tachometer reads rpm 4500
